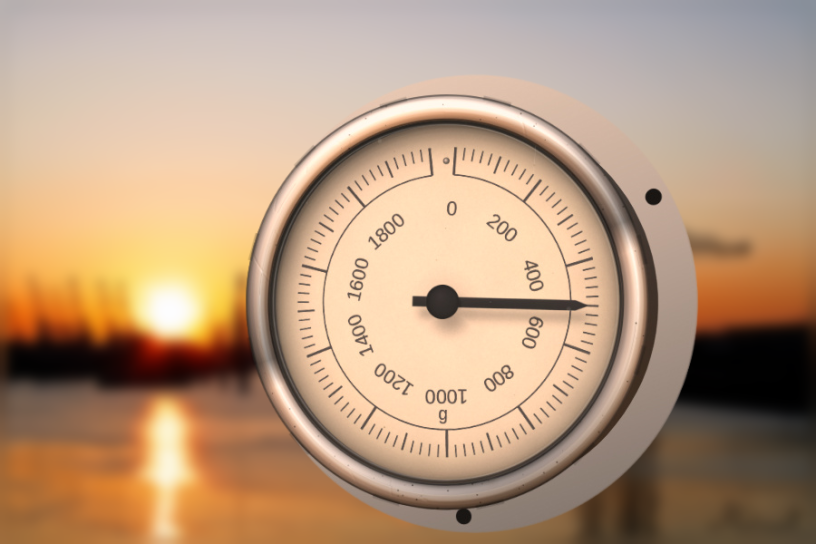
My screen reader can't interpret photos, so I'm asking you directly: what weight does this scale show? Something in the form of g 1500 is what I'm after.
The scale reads g 500
